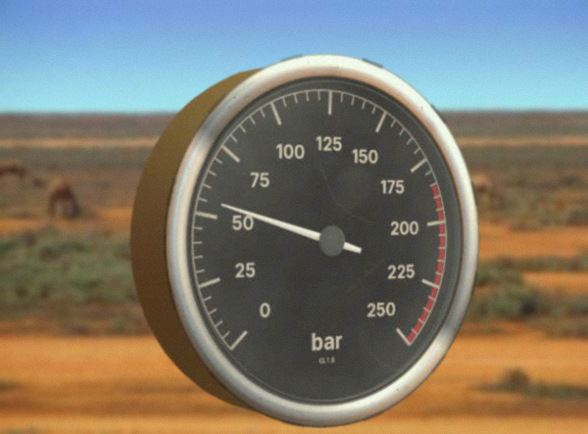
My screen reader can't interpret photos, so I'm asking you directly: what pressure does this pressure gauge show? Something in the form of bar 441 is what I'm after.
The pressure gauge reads bar 55
